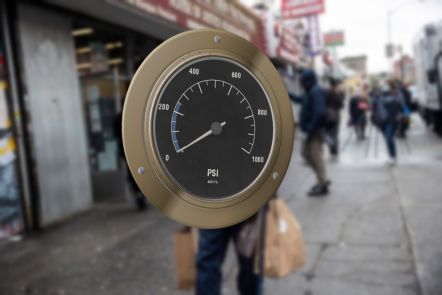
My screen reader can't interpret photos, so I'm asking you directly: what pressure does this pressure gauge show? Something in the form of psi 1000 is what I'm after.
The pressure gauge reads psi 0
